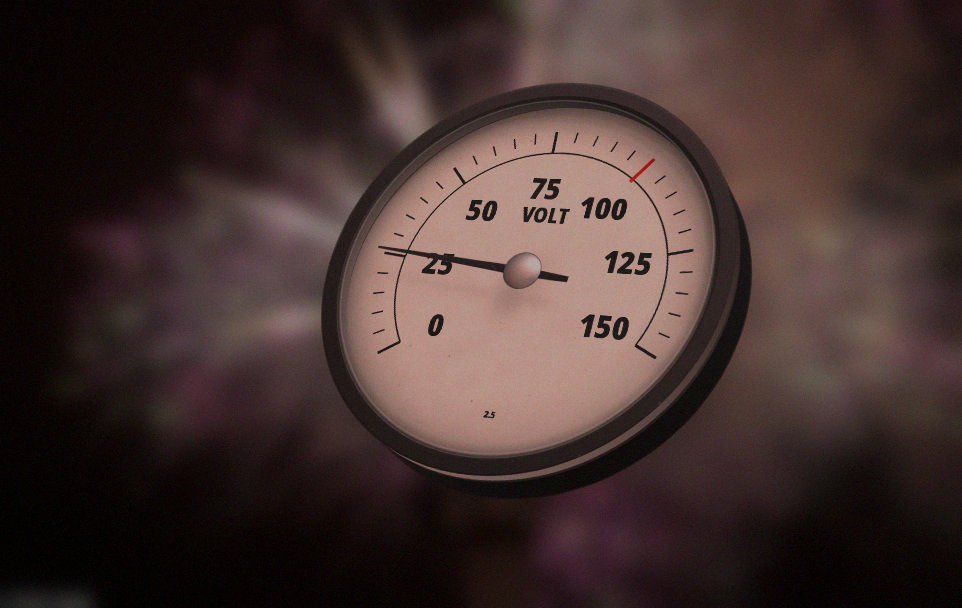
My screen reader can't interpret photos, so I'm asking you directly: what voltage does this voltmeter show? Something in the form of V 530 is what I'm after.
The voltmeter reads V 25
